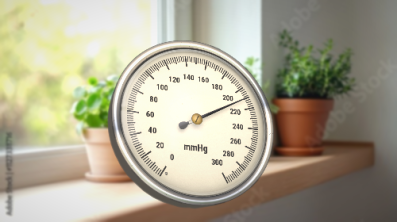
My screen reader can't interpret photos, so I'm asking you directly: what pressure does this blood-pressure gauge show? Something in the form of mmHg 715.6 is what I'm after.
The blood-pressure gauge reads mmHg 210
